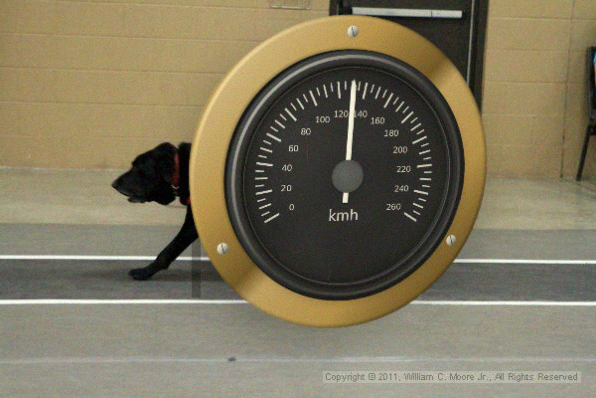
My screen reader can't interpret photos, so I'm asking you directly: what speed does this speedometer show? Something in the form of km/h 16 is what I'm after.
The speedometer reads km/h 130
